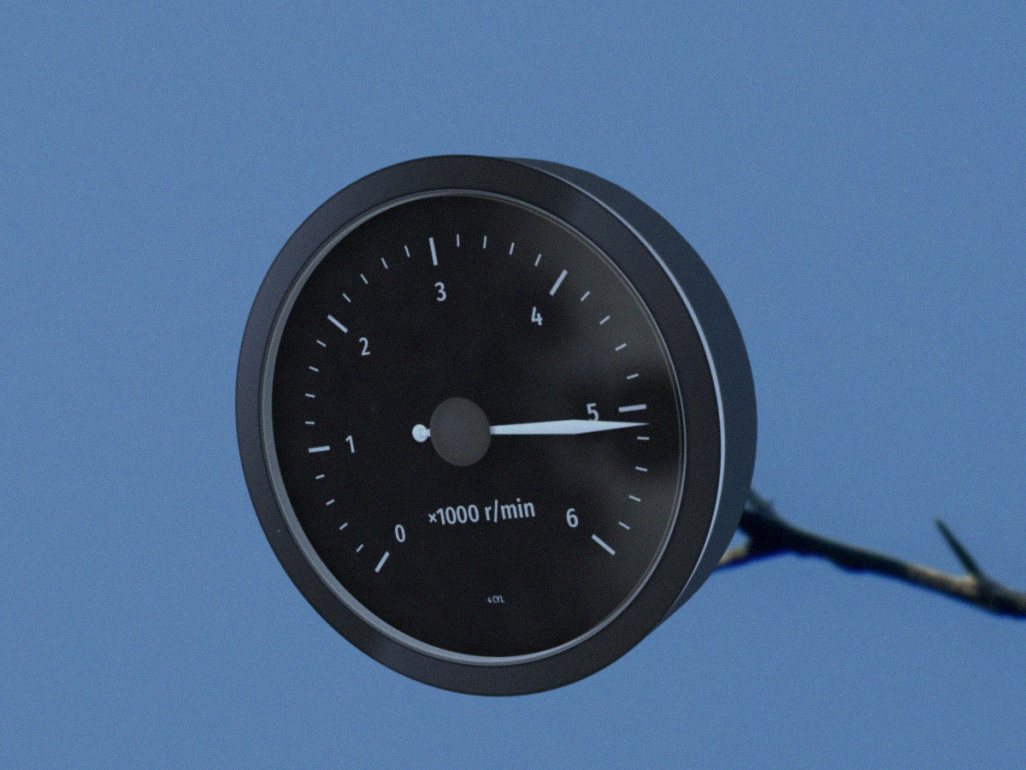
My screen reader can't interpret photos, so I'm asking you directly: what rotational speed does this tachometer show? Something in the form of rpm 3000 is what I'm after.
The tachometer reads rpm 5100
